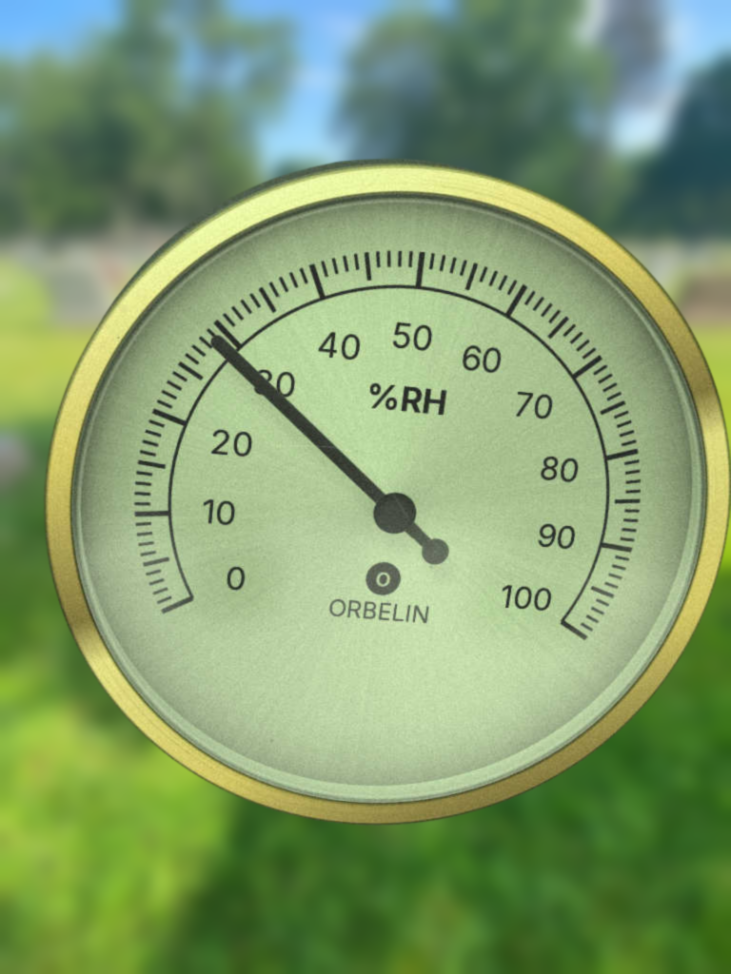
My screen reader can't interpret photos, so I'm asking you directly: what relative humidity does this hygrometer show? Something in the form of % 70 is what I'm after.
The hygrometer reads % 29
